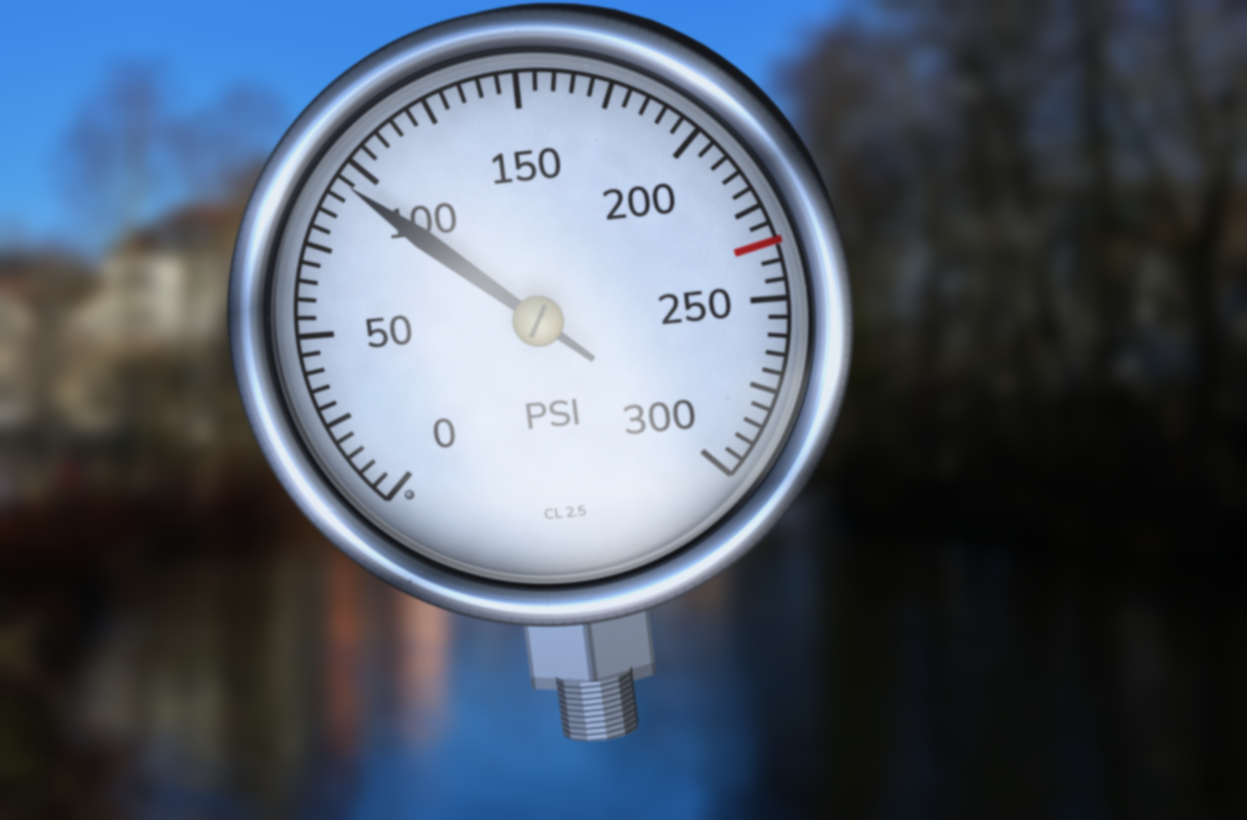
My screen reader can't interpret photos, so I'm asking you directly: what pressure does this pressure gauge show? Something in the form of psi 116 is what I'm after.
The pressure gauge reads psi 95
